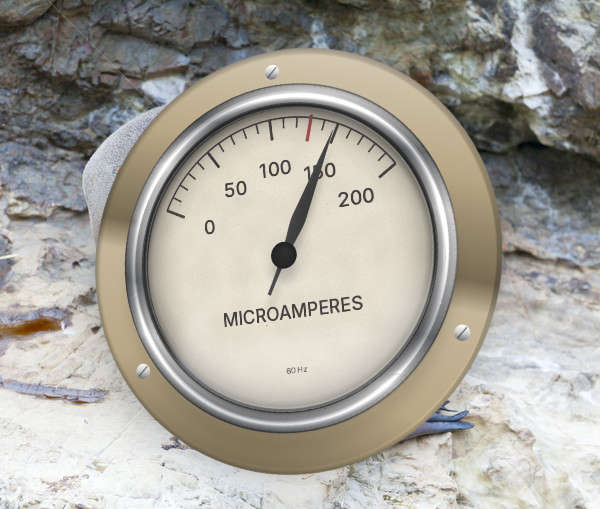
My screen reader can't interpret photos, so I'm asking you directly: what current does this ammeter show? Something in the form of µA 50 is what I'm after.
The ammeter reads µA 150
